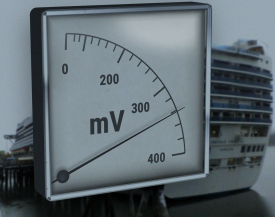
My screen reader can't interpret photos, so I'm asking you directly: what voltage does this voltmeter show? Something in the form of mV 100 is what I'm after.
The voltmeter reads mV 340
